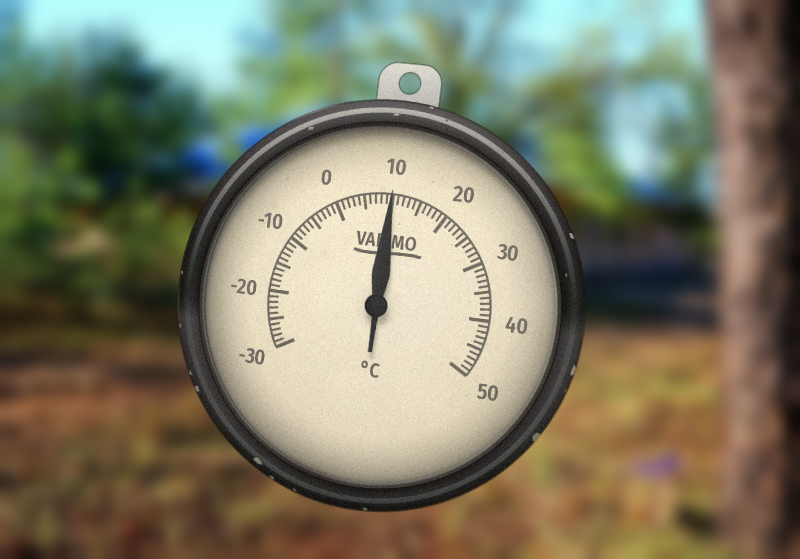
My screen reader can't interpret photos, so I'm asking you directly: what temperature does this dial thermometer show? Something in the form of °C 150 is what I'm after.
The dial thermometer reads °C 10
